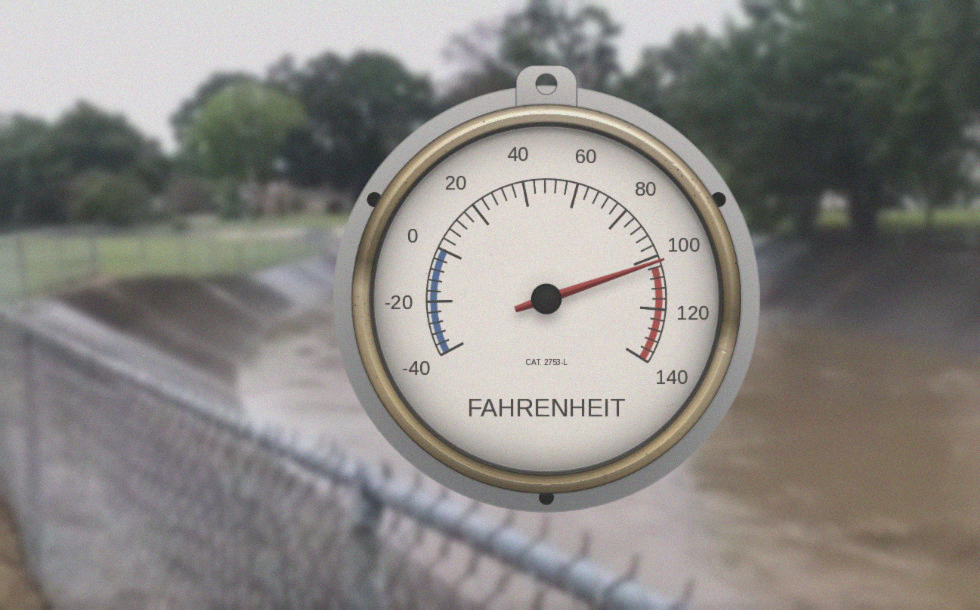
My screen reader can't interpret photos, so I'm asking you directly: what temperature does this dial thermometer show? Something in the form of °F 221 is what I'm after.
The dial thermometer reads °F 102
